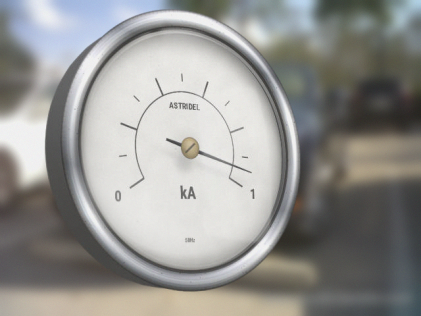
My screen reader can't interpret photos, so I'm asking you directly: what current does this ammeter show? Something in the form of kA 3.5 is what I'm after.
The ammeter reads kA 0.95
